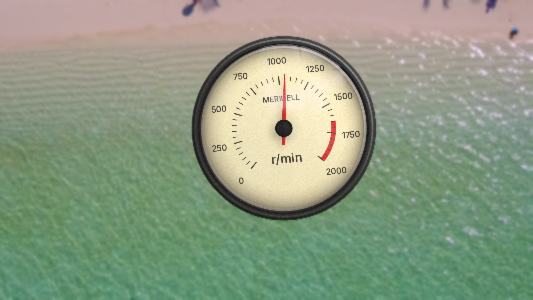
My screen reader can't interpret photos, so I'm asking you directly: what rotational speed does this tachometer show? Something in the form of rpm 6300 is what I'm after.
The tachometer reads rpm 1050
